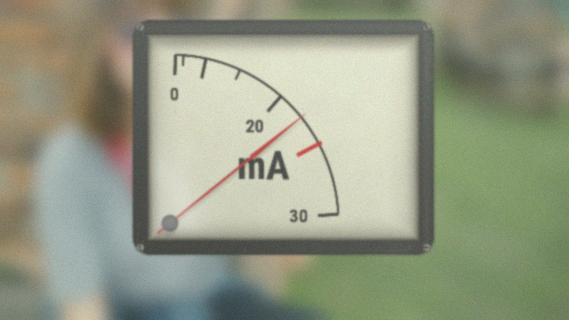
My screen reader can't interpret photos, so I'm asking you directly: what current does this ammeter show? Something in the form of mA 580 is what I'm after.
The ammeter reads mA 22.5
